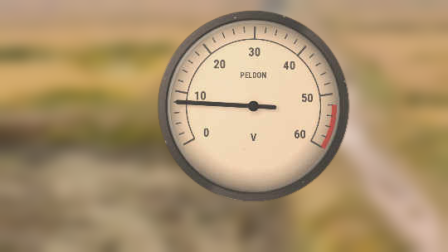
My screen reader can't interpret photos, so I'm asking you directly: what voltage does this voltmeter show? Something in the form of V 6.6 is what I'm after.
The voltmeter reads V 8
